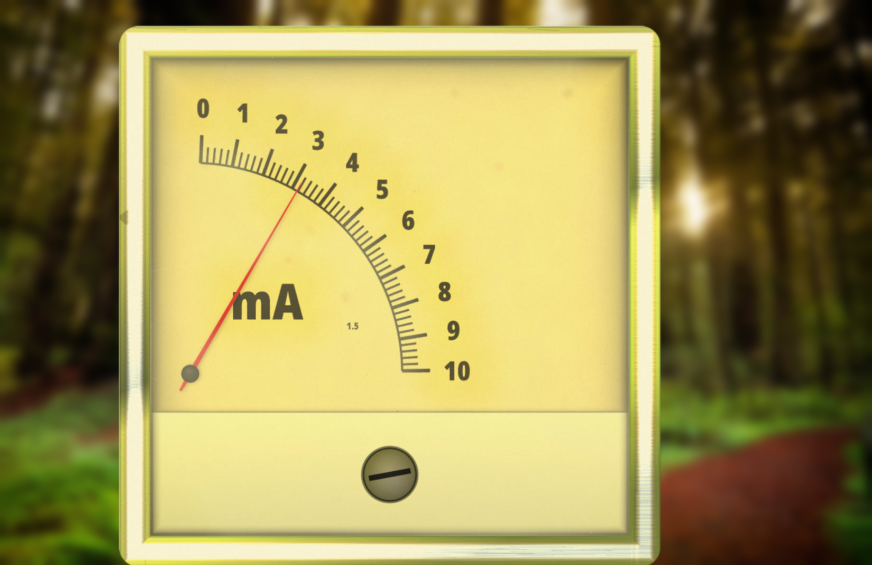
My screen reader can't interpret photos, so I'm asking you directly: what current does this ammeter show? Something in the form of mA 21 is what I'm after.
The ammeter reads mA 3.2
